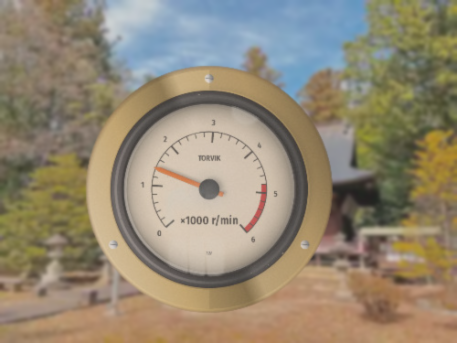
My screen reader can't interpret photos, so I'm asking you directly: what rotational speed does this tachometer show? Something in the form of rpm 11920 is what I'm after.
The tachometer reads rpm 1400
